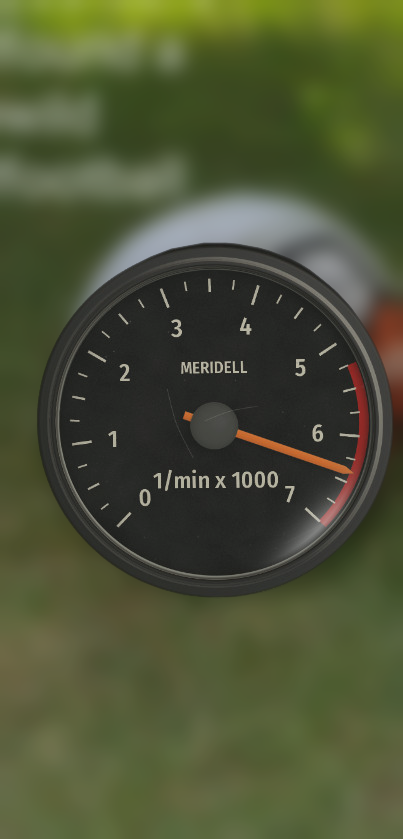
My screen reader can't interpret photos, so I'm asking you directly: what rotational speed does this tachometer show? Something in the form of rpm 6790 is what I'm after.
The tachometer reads rpm 6375
